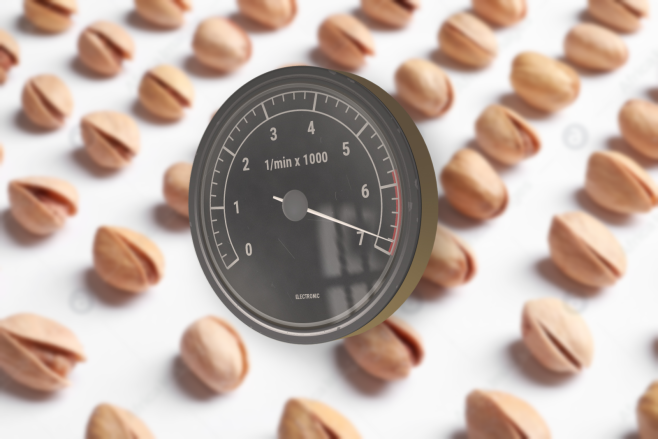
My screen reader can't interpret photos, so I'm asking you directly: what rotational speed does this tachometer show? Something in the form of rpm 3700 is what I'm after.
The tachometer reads rpm 6800
